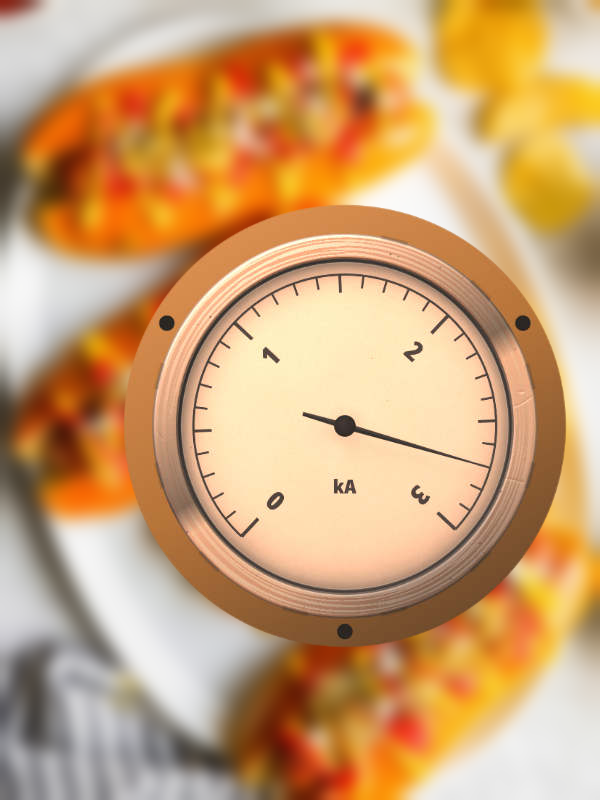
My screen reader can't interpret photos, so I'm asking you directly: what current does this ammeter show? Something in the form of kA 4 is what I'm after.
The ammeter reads kA 2.7
